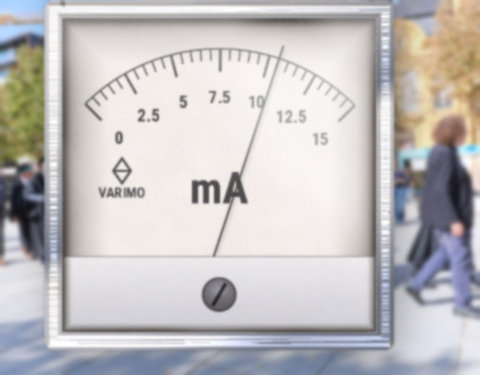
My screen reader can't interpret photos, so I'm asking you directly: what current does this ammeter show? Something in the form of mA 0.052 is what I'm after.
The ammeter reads mA 10.5
